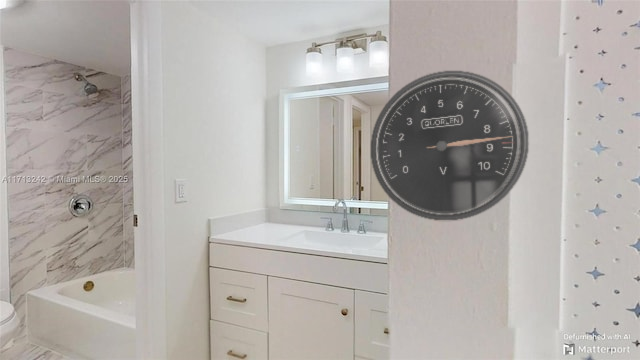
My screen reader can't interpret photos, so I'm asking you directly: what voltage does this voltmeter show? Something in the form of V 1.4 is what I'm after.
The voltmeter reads V 8.6
